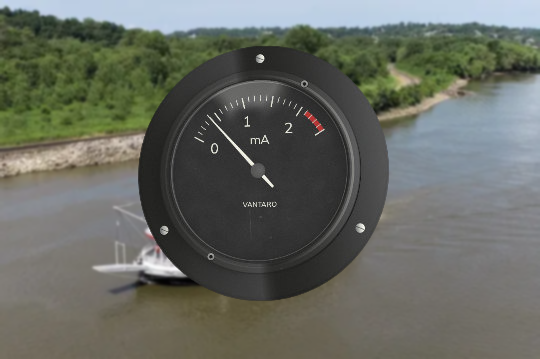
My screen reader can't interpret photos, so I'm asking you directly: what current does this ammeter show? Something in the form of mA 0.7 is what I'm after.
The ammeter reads mA 0.4
